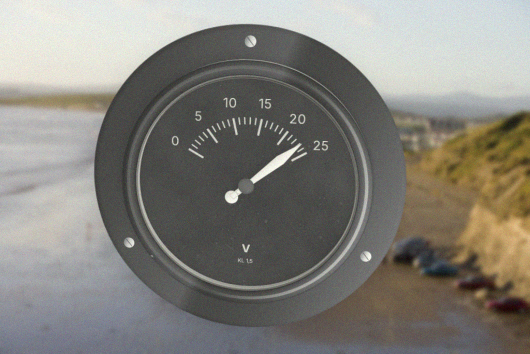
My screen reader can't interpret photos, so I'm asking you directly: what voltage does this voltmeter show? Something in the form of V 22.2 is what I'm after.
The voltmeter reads V 23
